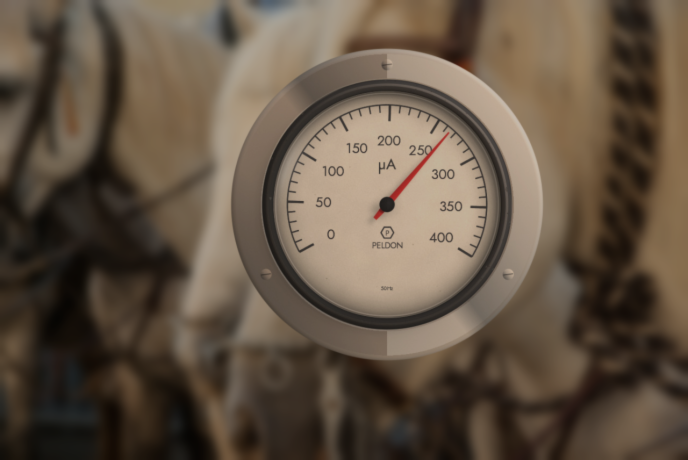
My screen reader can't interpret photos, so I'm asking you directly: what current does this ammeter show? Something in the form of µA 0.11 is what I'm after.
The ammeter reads µA 265
